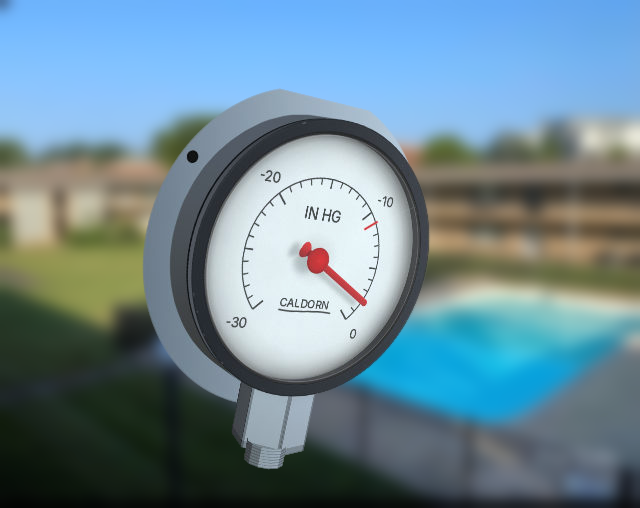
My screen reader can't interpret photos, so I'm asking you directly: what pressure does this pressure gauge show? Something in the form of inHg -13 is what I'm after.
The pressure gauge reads inHg -2
